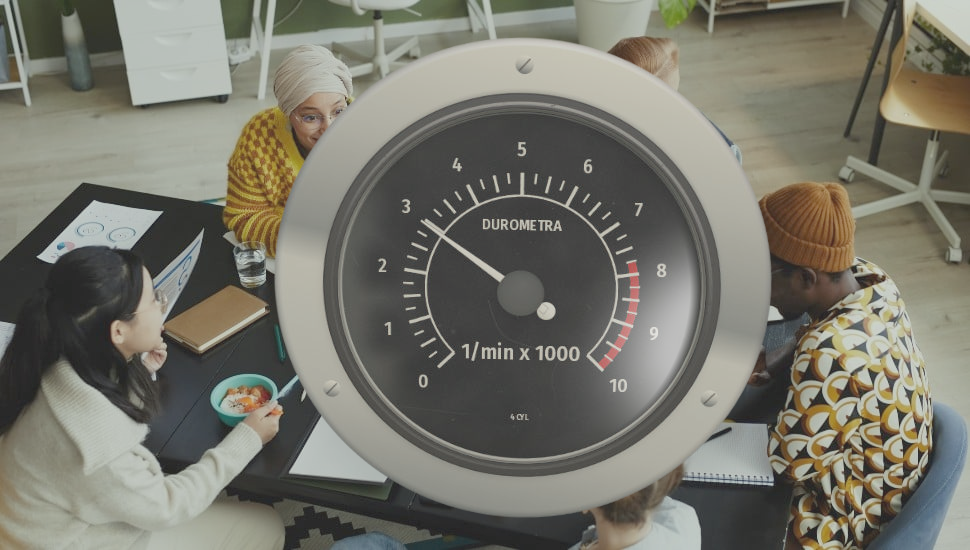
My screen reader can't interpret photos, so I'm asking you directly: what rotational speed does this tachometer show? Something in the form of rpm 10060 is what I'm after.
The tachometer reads rpm 3000
